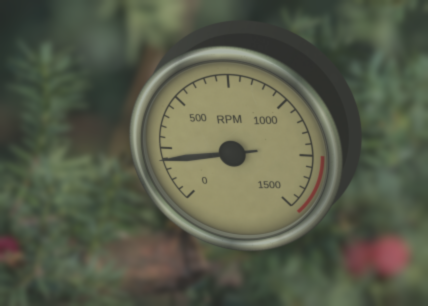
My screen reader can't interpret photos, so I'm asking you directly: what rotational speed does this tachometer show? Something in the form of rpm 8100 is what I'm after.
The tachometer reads rpm 200
